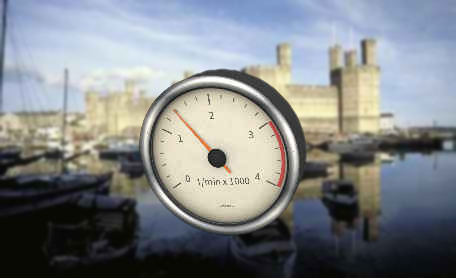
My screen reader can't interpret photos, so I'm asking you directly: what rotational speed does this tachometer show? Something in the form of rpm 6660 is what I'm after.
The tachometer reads rpm 1400
